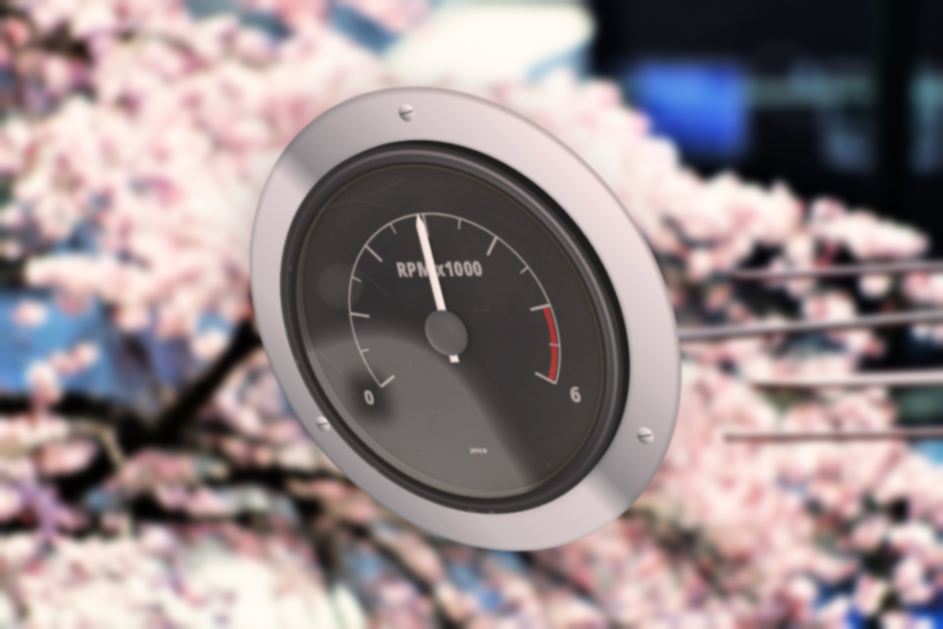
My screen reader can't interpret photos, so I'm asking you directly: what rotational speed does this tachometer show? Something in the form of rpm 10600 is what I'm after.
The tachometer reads rpm 3000
